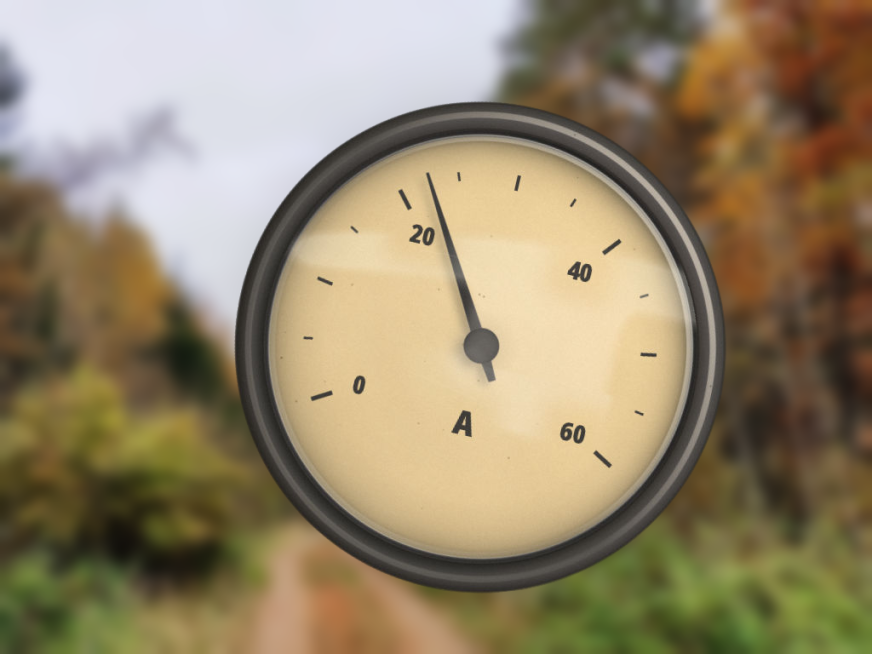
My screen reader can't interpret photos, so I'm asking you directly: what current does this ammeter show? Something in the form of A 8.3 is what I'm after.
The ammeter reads A 22.5
